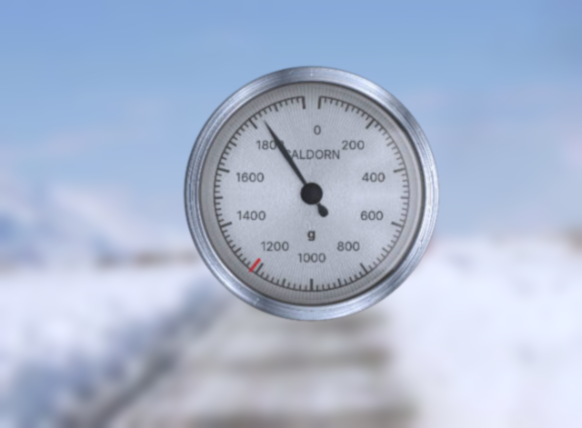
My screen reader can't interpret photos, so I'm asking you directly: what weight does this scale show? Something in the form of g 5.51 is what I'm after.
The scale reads g 1840
